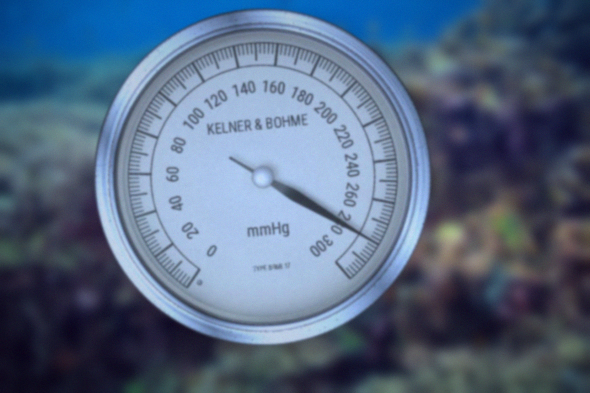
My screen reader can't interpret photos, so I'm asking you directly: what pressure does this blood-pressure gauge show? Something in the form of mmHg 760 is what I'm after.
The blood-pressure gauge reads mmHg 280
